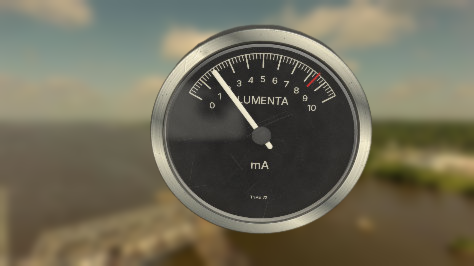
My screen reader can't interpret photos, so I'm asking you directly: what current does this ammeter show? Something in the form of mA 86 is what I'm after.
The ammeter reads mA 2
